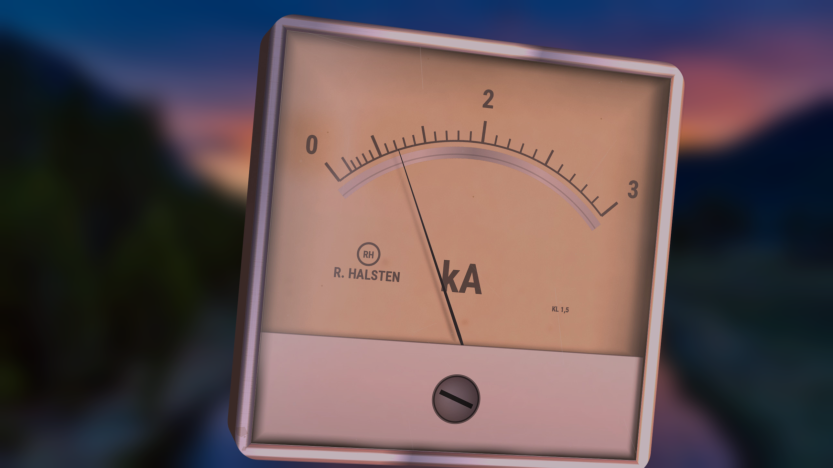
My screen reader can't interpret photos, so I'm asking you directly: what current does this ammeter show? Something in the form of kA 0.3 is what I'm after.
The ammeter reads kA 1.2
